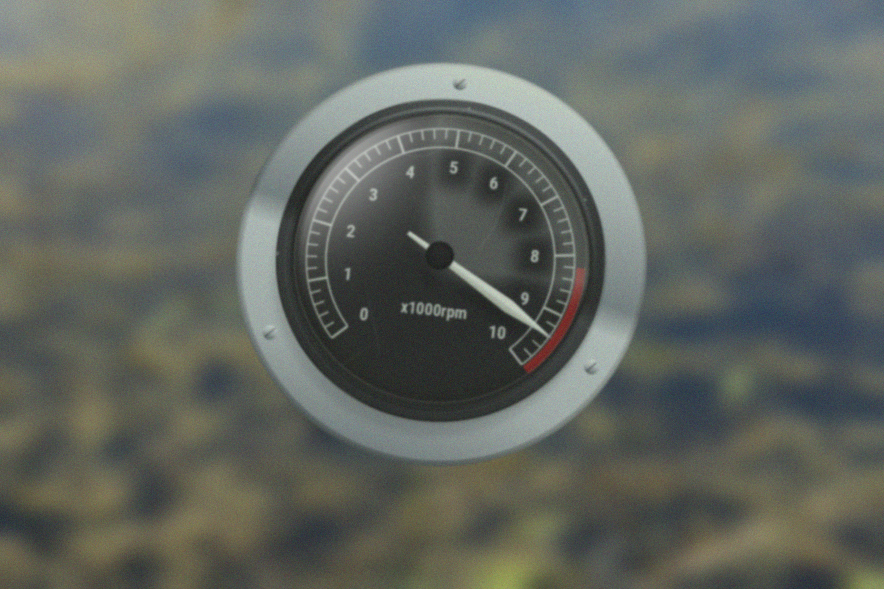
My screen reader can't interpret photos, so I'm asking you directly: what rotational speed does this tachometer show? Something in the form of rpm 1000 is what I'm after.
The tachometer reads rpm 9400
